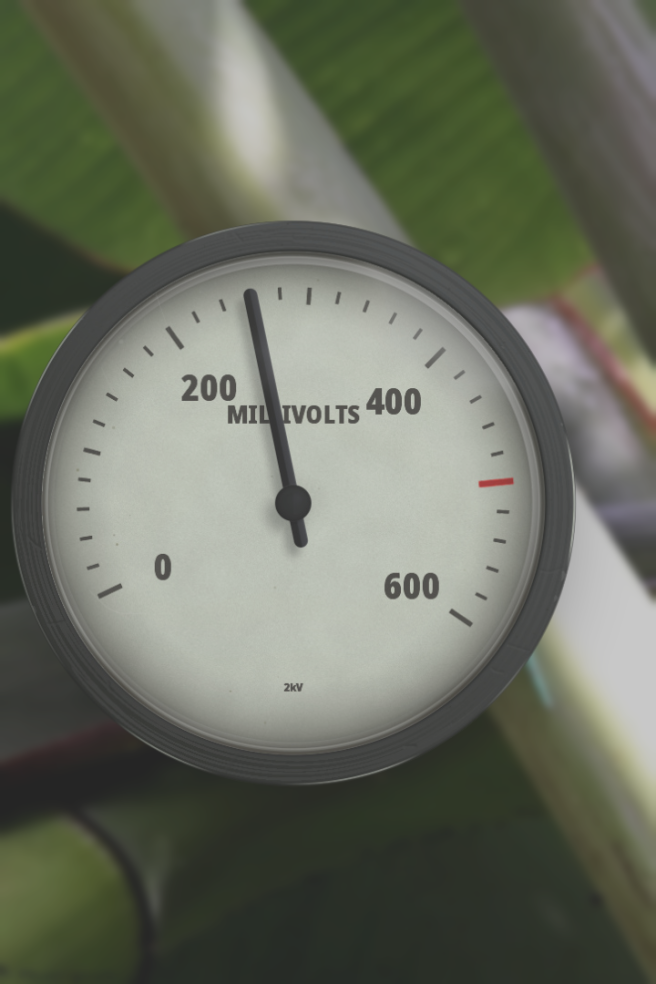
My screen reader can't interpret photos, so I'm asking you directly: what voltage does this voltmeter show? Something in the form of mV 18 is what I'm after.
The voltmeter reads mV 260
